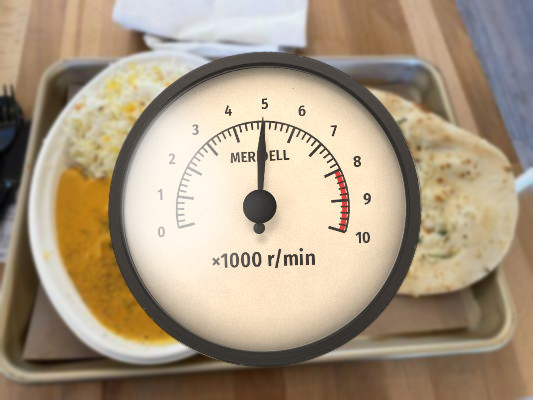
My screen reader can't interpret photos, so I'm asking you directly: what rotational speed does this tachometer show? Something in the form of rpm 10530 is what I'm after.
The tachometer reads rpm 5000
